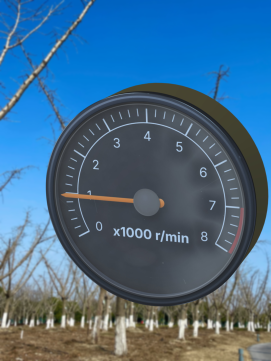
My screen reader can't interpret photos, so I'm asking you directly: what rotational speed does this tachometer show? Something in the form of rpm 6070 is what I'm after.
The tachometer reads rpm 1000
